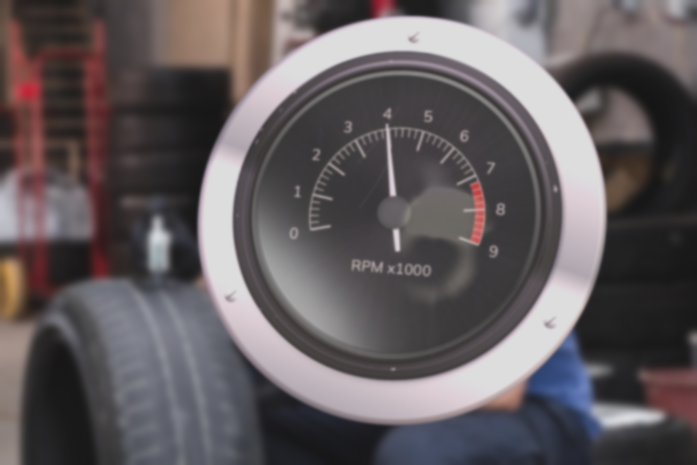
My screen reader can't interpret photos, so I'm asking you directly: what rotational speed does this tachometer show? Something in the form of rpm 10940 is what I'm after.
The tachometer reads rpm 4000
